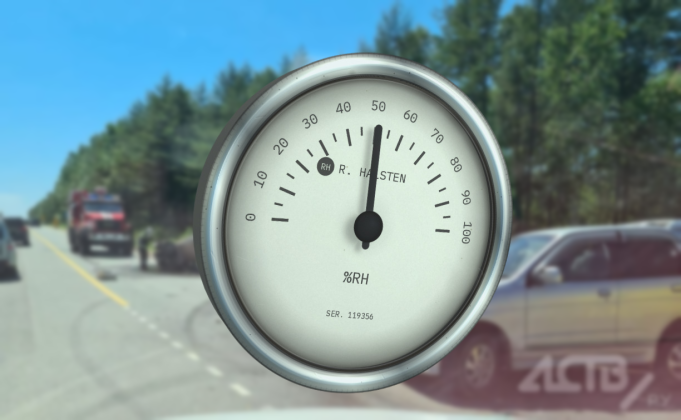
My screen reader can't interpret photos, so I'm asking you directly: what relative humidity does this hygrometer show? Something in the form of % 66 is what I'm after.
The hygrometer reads % 50
